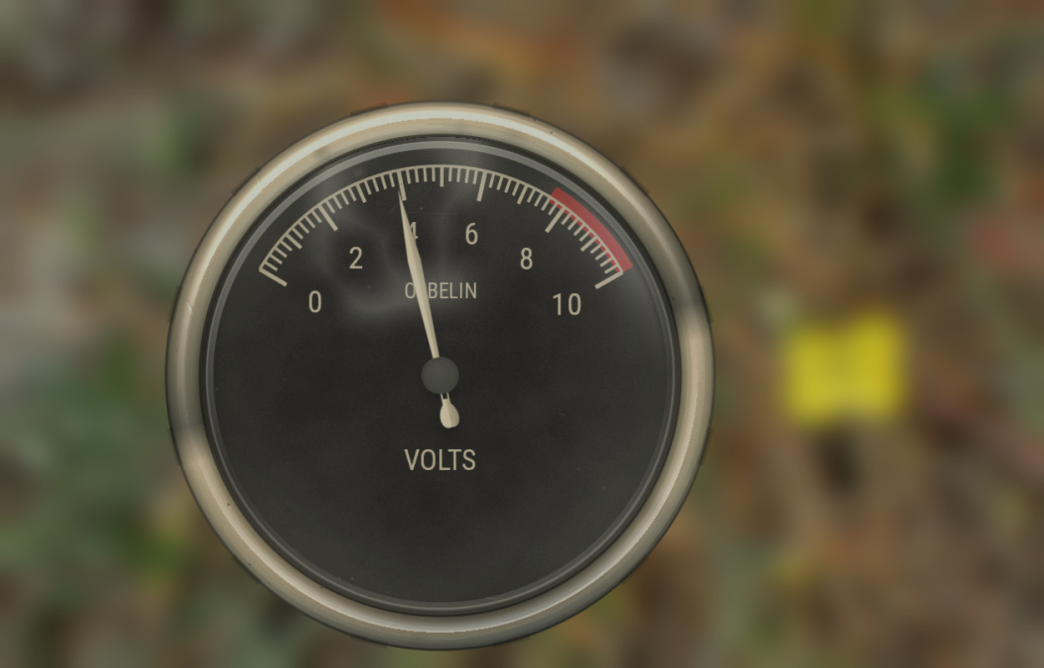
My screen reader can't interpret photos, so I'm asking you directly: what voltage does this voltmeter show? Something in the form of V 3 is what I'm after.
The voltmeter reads V 3.9
